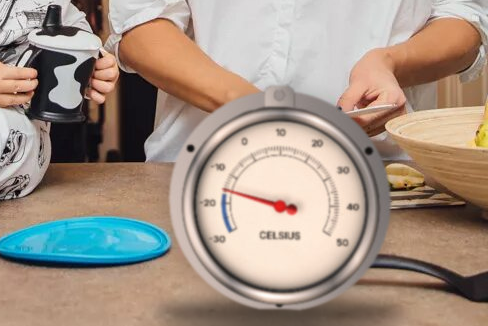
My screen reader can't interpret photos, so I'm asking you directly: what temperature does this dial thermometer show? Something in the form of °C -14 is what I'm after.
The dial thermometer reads °C -15
